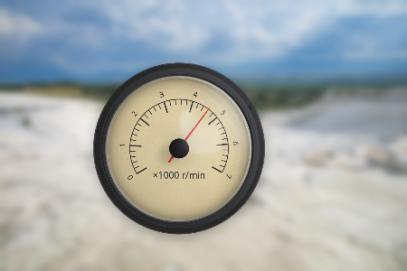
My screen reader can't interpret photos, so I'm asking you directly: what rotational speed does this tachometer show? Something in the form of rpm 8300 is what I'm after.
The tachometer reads rpm 4600
